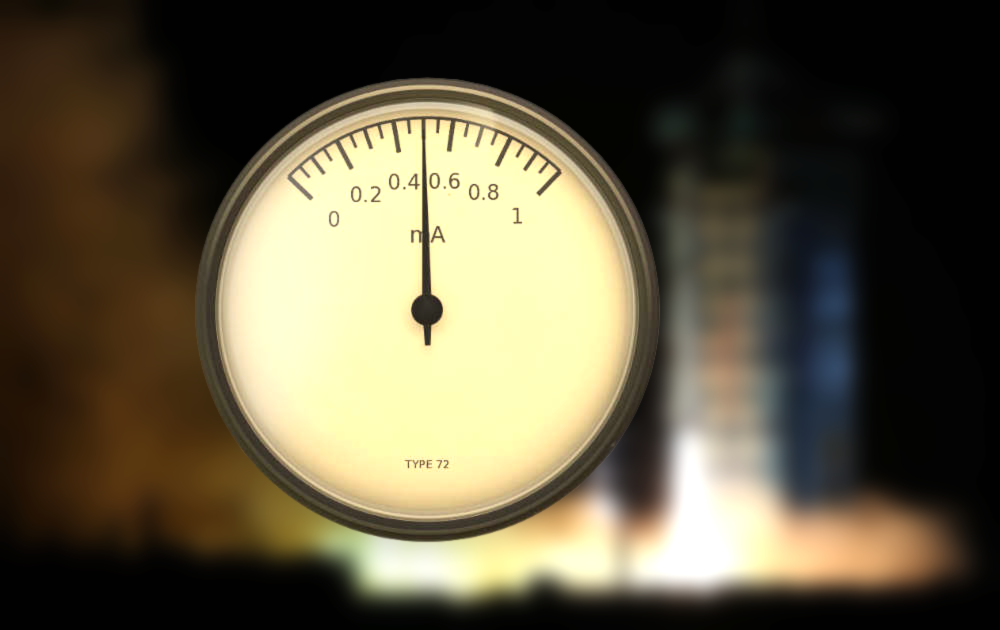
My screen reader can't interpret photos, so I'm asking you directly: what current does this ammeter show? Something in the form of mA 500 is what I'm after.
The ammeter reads mA 0.5
